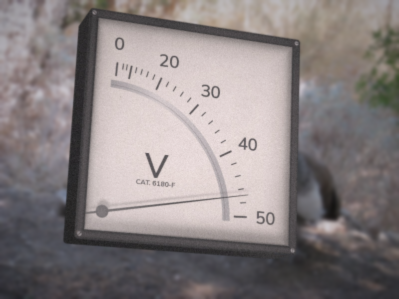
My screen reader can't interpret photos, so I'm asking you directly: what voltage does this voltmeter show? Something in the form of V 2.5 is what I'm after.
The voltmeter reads V 47
